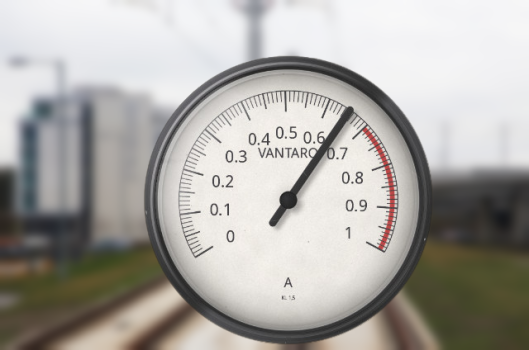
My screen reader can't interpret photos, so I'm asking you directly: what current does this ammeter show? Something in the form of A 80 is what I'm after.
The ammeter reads A 0.65
